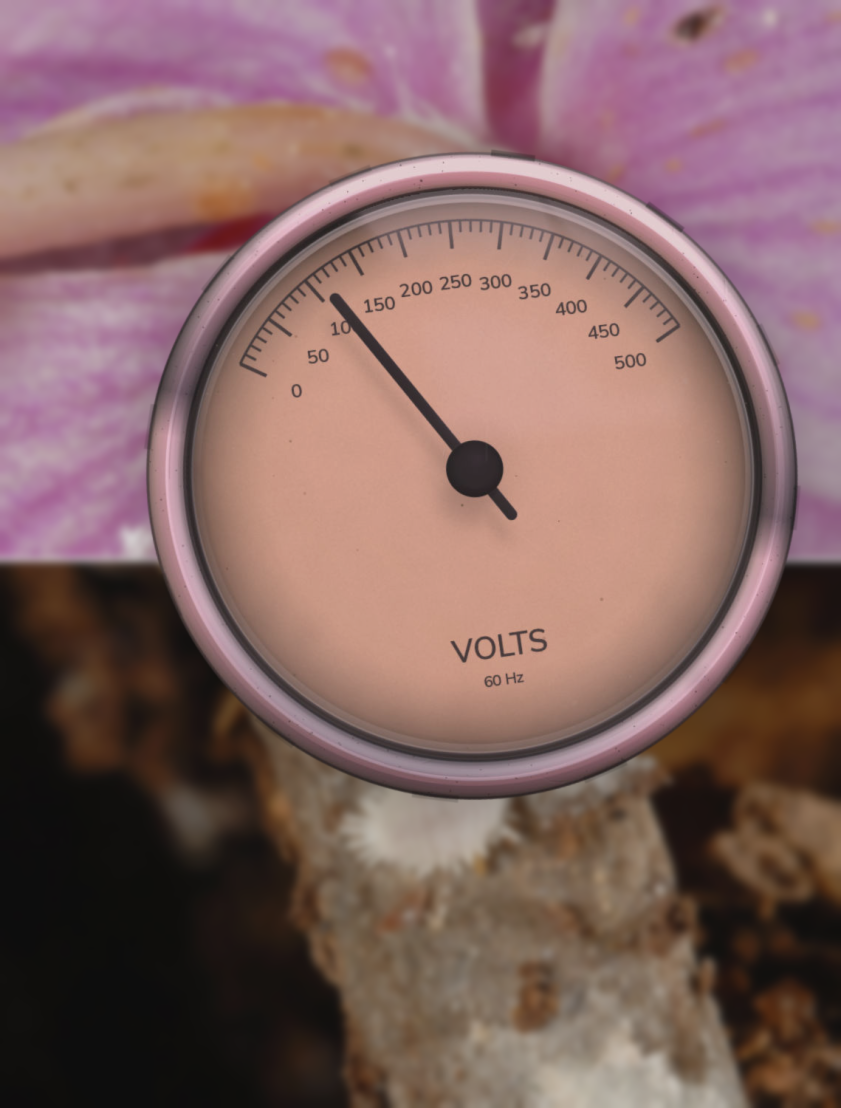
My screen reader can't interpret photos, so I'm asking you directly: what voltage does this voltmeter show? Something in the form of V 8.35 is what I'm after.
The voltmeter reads V 110
